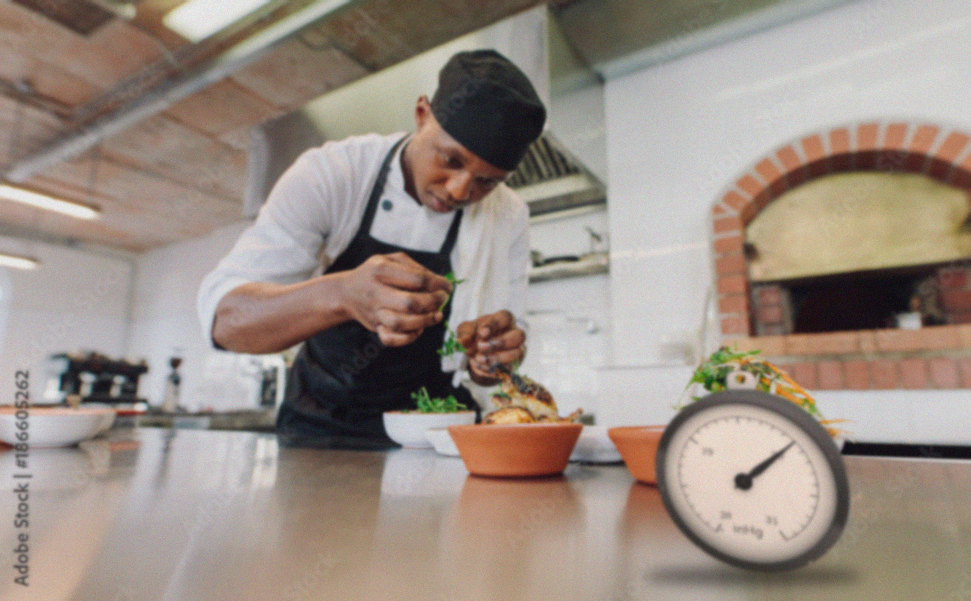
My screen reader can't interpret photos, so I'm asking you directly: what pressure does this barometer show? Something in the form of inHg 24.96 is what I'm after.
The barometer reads inHg 30
